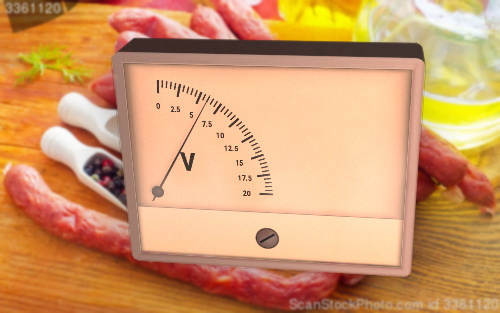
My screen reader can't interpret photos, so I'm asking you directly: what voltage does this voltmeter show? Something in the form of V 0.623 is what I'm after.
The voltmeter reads V 6
